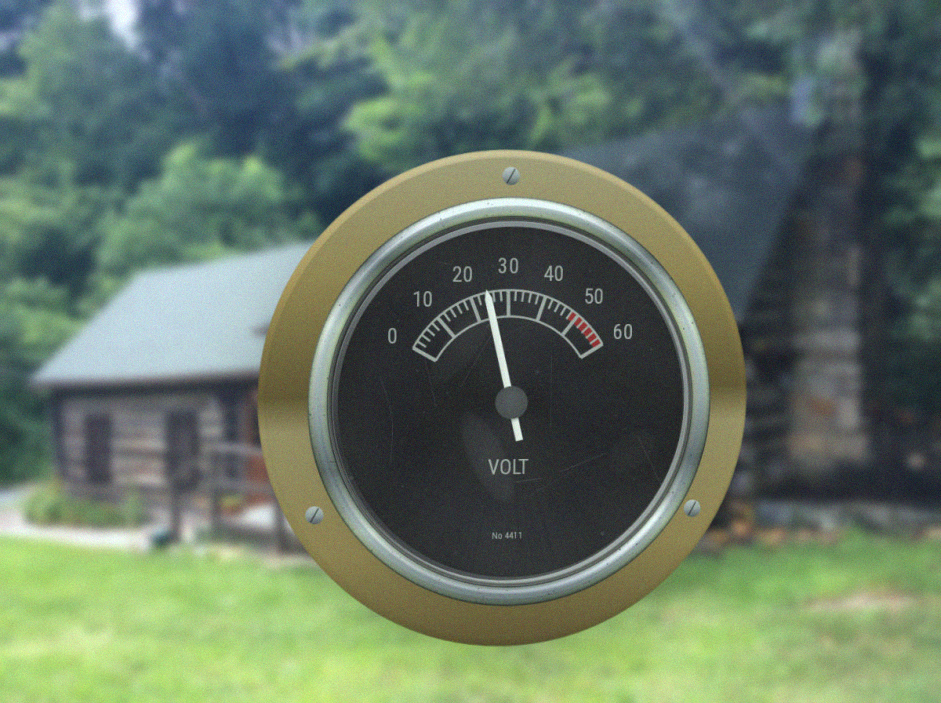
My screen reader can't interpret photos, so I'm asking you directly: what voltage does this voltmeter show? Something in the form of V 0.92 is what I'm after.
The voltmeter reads V 24
